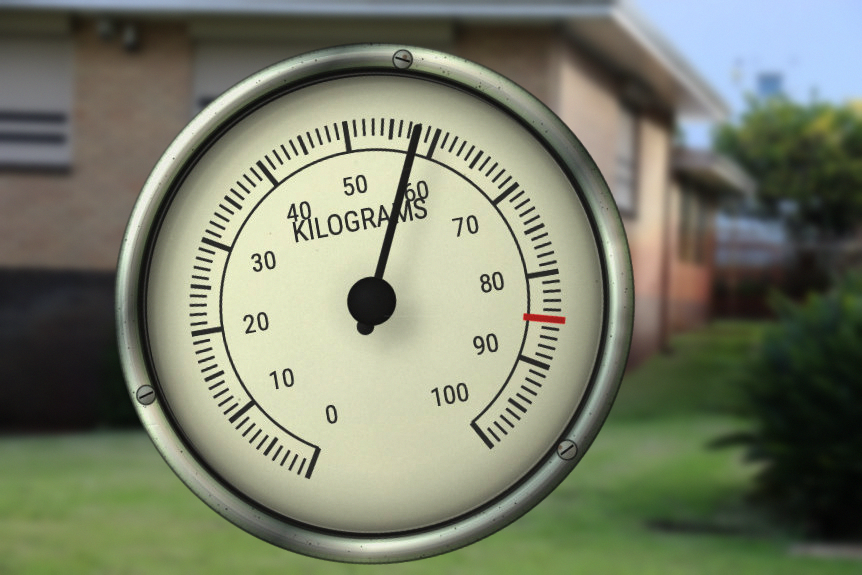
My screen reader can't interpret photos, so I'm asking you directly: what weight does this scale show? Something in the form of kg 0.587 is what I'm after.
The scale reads kg 58
